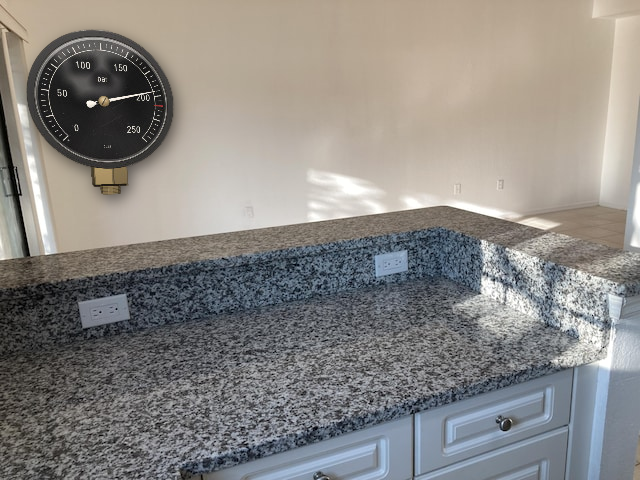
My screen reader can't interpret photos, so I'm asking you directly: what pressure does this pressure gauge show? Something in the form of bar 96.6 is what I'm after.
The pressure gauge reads bar 195
